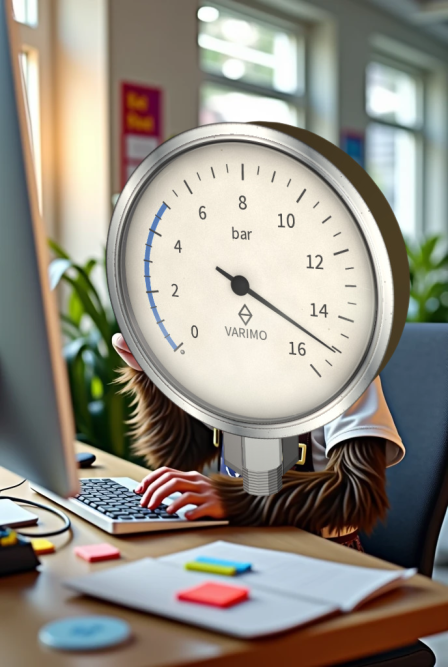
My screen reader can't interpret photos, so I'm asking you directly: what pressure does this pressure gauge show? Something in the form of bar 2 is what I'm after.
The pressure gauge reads bar 15
